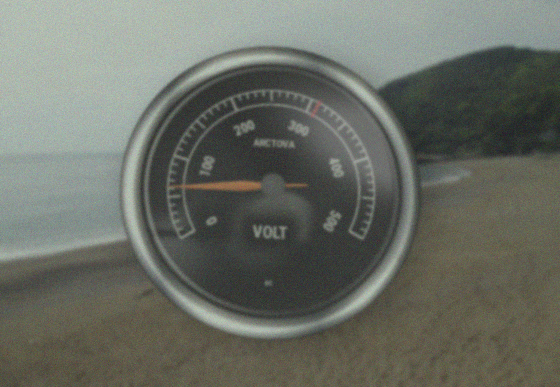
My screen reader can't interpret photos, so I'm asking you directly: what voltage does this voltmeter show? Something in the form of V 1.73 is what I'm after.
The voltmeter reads V 60
